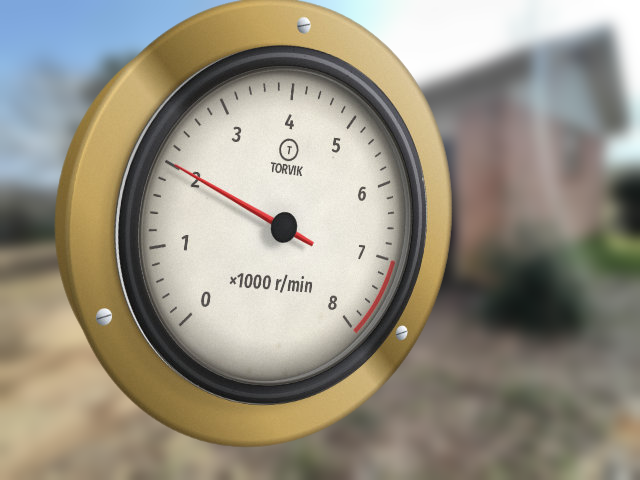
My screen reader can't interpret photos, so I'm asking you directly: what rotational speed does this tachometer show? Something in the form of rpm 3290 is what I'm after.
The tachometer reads rpm 2000
